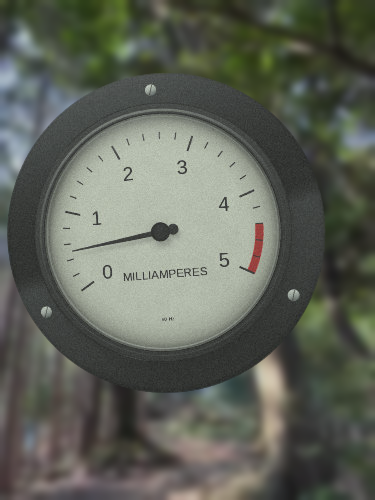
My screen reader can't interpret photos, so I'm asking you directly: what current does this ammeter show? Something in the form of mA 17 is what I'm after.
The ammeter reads mA 0.5
